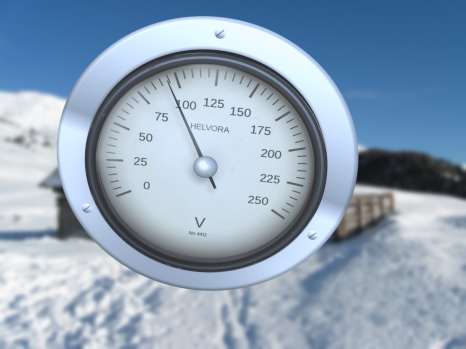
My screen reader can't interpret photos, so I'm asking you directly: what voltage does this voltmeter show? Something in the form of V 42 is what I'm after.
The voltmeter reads V 95
